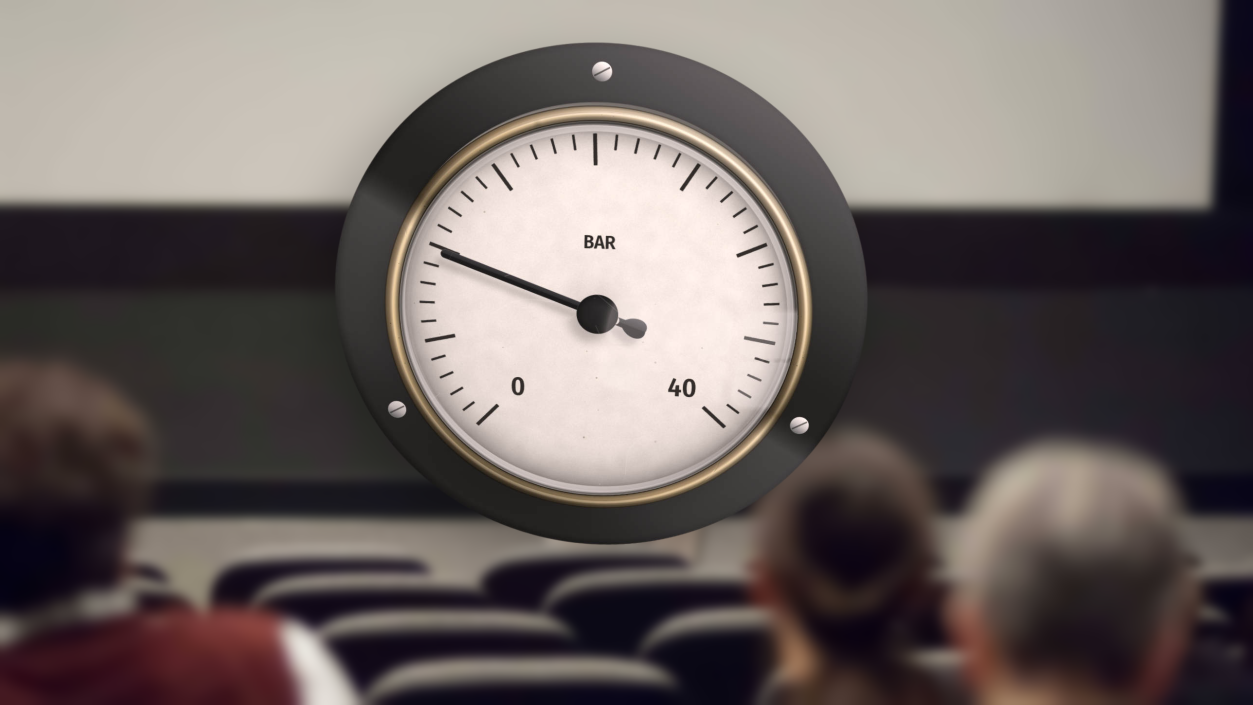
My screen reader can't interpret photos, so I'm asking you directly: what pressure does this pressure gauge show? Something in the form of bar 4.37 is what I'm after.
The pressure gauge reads bar 10
